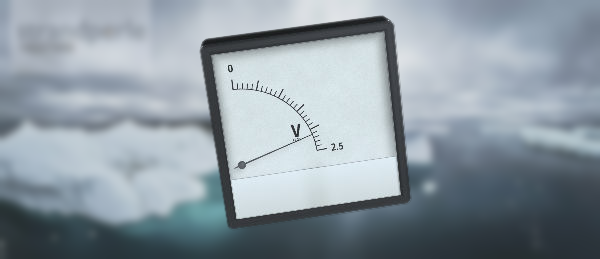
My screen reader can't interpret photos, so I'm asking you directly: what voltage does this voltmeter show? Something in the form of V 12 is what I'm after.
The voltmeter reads V 2.1
